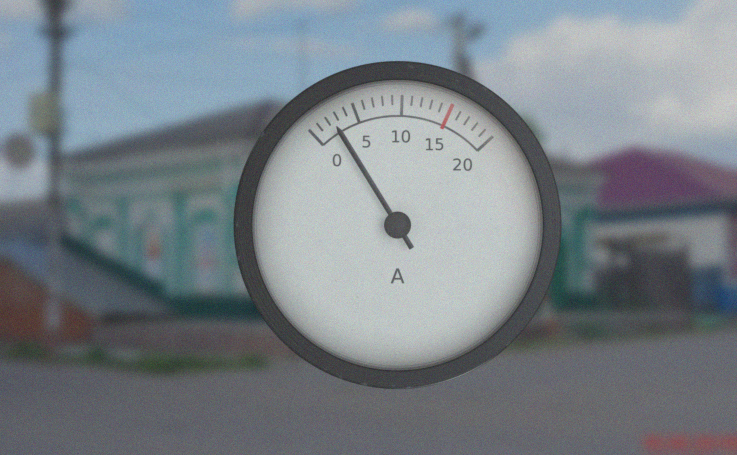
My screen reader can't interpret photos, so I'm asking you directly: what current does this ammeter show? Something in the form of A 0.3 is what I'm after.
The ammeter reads A 2.5
